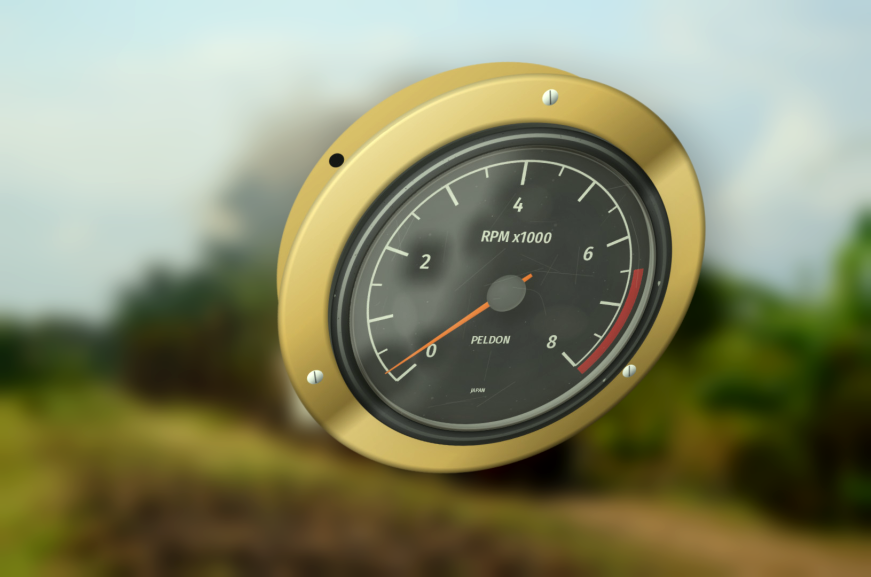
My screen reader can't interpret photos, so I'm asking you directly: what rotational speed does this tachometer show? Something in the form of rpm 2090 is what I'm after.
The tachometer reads rpm 250
